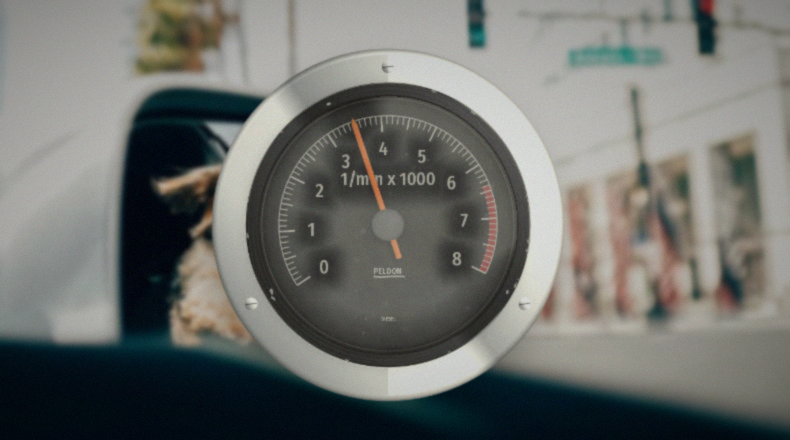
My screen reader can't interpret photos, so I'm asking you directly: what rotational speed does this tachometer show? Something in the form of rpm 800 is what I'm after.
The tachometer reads rpm 3500
